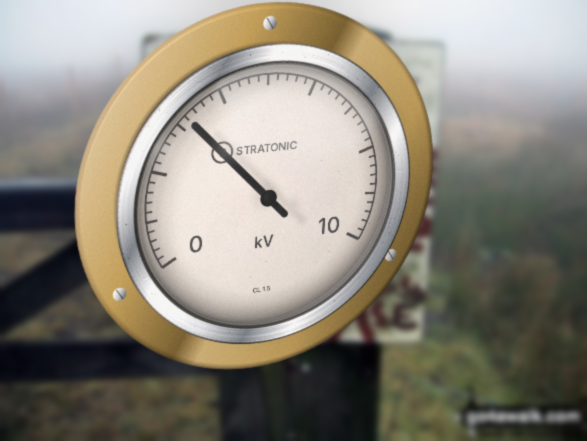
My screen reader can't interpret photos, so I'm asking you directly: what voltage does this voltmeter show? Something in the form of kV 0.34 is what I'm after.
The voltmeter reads kV 3.2
